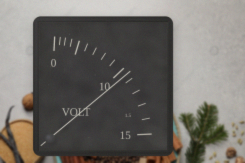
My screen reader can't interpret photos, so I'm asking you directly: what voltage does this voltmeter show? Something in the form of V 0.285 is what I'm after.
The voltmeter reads V 10.5
